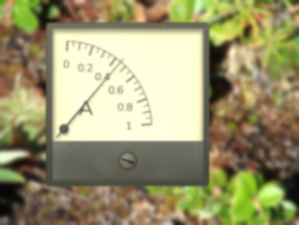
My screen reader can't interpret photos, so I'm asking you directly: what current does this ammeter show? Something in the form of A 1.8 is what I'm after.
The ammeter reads A 0.45
